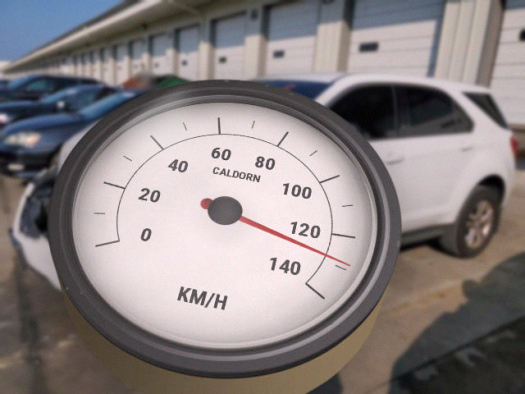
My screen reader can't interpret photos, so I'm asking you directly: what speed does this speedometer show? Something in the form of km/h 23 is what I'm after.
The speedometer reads km/h 130
